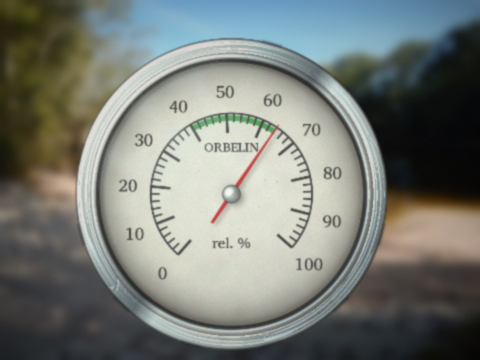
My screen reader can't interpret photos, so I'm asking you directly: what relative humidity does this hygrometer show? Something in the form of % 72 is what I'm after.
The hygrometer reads % 64
